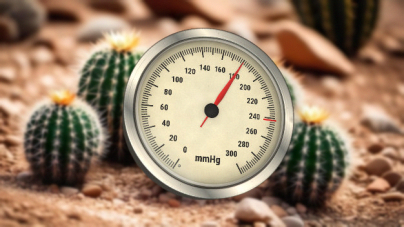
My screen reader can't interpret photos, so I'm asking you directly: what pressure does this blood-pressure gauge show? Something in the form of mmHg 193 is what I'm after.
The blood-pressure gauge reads mmHg 180
